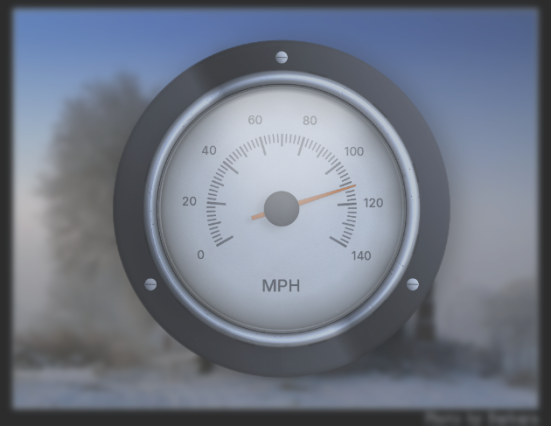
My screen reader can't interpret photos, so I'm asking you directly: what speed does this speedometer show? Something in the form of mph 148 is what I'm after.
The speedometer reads mph 112
